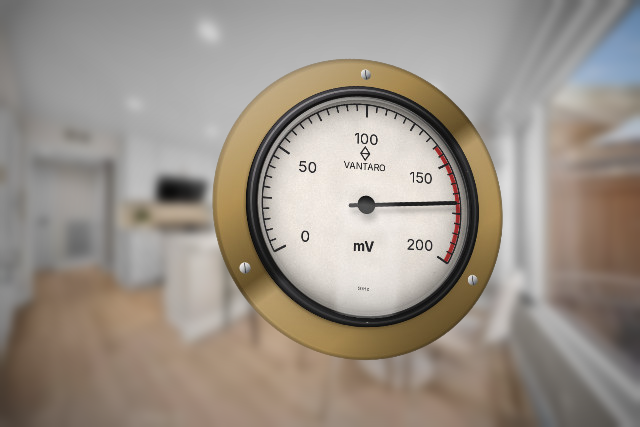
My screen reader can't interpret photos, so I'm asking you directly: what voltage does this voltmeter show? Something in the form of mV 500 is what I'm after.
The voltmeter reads mV 170
